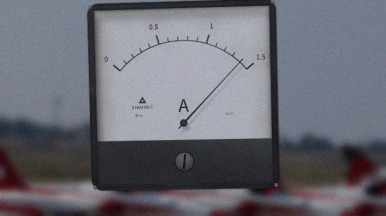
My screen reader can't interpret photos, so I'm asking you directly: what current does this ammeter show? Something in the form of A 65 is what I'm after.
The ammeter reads A 1.4
